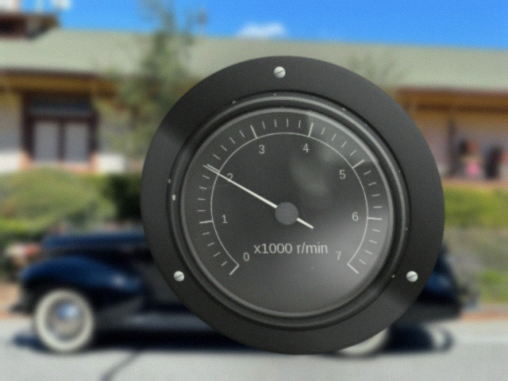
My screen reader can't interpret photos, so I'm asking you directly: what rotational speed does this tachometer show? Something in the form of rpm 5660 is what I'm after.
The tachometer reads rpm 2000
